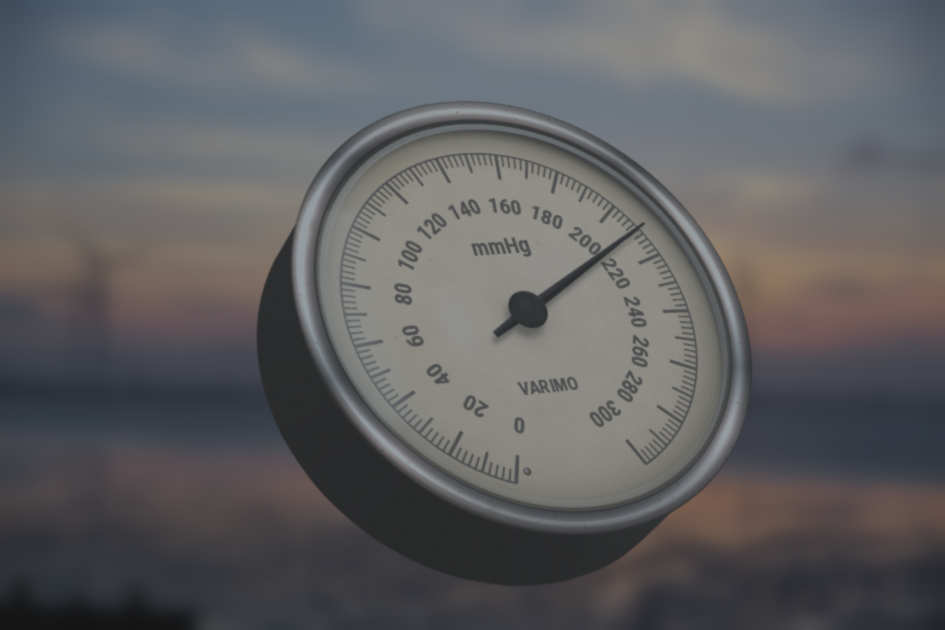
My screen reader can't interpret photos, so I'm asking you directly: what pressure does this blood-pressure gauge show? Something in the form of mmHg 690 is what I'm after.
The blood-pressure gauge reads mmHg 210
